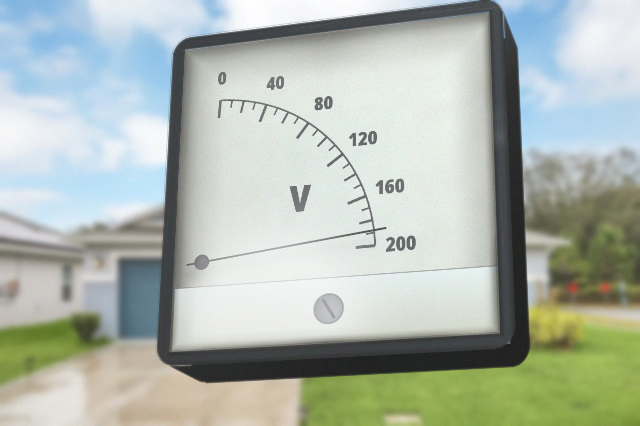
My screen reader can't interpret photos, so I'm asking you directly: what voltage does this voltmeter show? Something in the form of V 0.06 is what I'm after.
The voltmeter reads V 190
